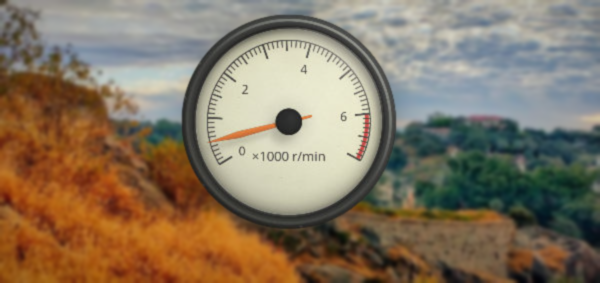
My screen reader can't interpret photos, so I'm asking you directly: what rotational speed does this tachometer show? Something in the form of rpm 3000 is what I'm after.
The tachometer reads rpm 500
